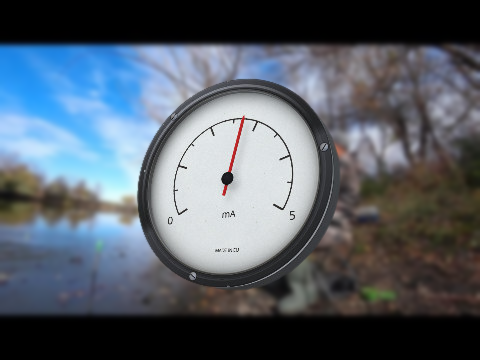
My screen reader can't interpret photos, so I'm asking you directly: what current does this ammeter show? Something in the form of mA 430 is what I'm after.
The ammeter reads mA 2.75
